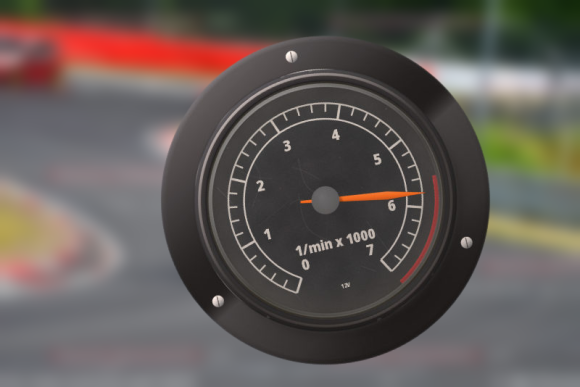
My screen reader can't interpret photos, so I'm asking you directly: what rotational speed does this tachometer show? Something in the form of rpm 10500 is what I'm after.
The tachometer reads rpm 5800
